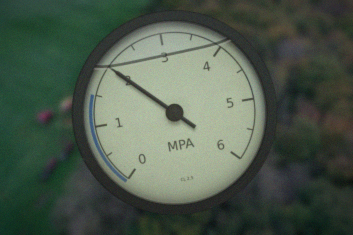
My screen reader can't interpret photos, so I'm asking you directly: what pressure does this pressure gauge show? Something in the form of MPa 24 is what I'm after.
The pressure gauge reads MPa 2
